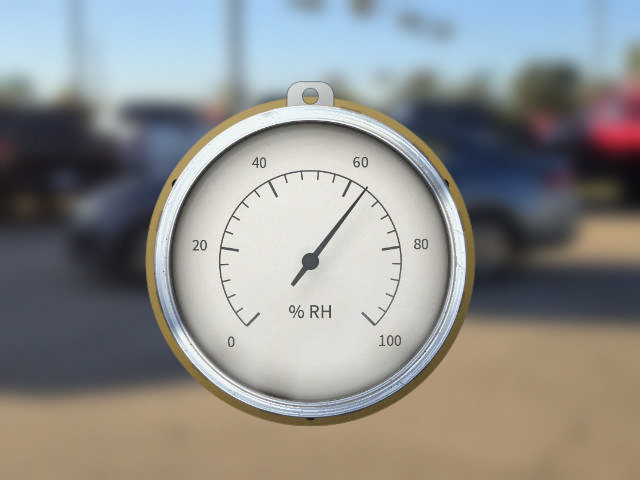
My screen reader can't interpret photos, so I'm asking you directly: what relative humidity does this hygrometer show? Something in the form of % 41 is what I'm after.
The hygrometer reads % 64
